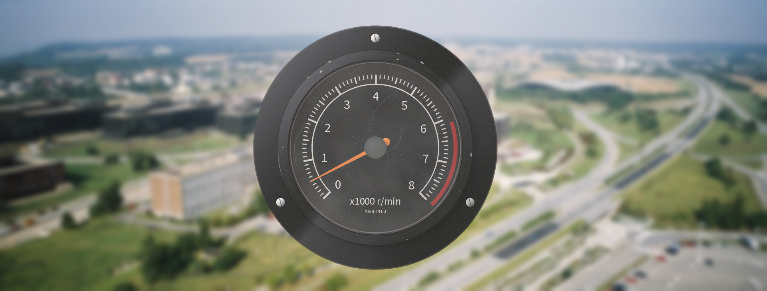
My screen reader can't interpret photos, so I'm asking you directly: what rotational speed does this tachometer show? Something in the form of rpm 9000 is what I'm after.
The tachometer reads rpm 500
